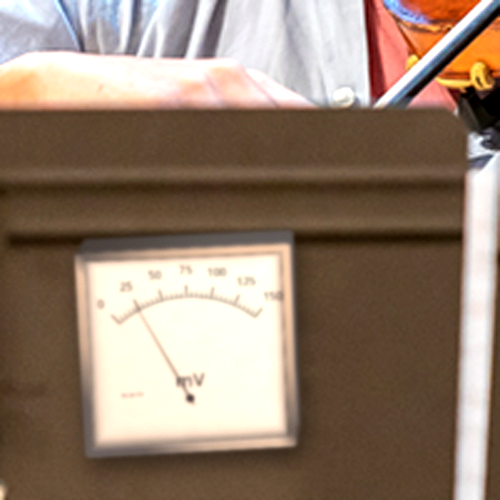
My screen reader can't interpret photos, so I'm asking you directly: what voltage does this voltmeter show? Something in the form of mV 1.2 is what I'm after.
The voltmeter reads mV 25
